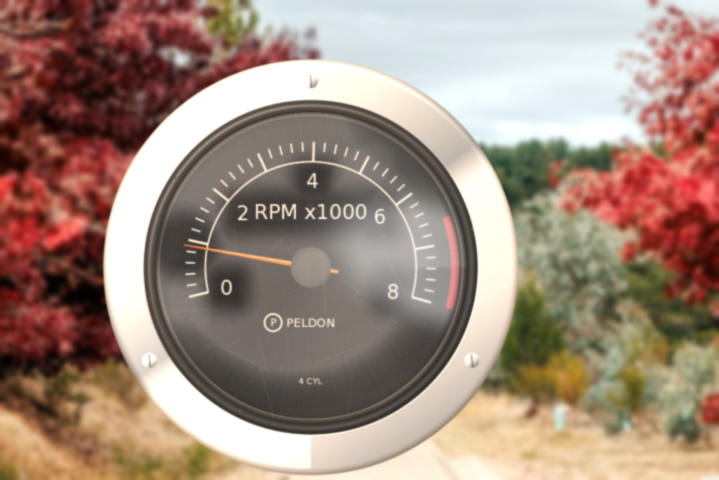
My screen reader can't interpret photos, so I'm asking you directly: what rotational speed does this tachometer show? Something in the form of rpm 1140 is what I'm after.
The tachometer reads rpm 900
